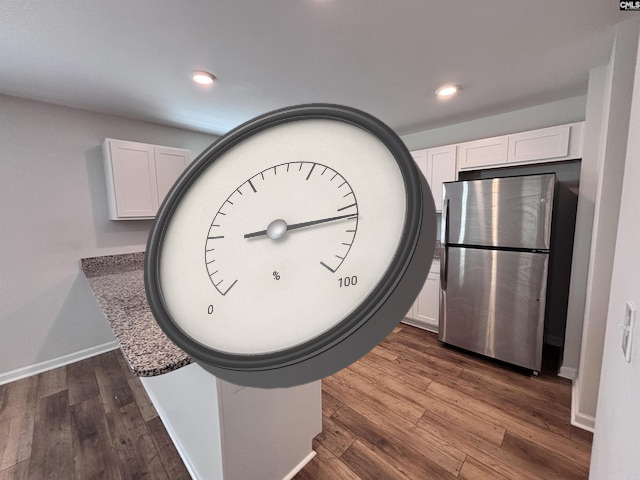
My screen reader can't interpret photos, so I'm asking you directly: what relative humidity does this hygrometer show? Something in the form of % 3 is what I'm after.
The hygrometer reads % 84
